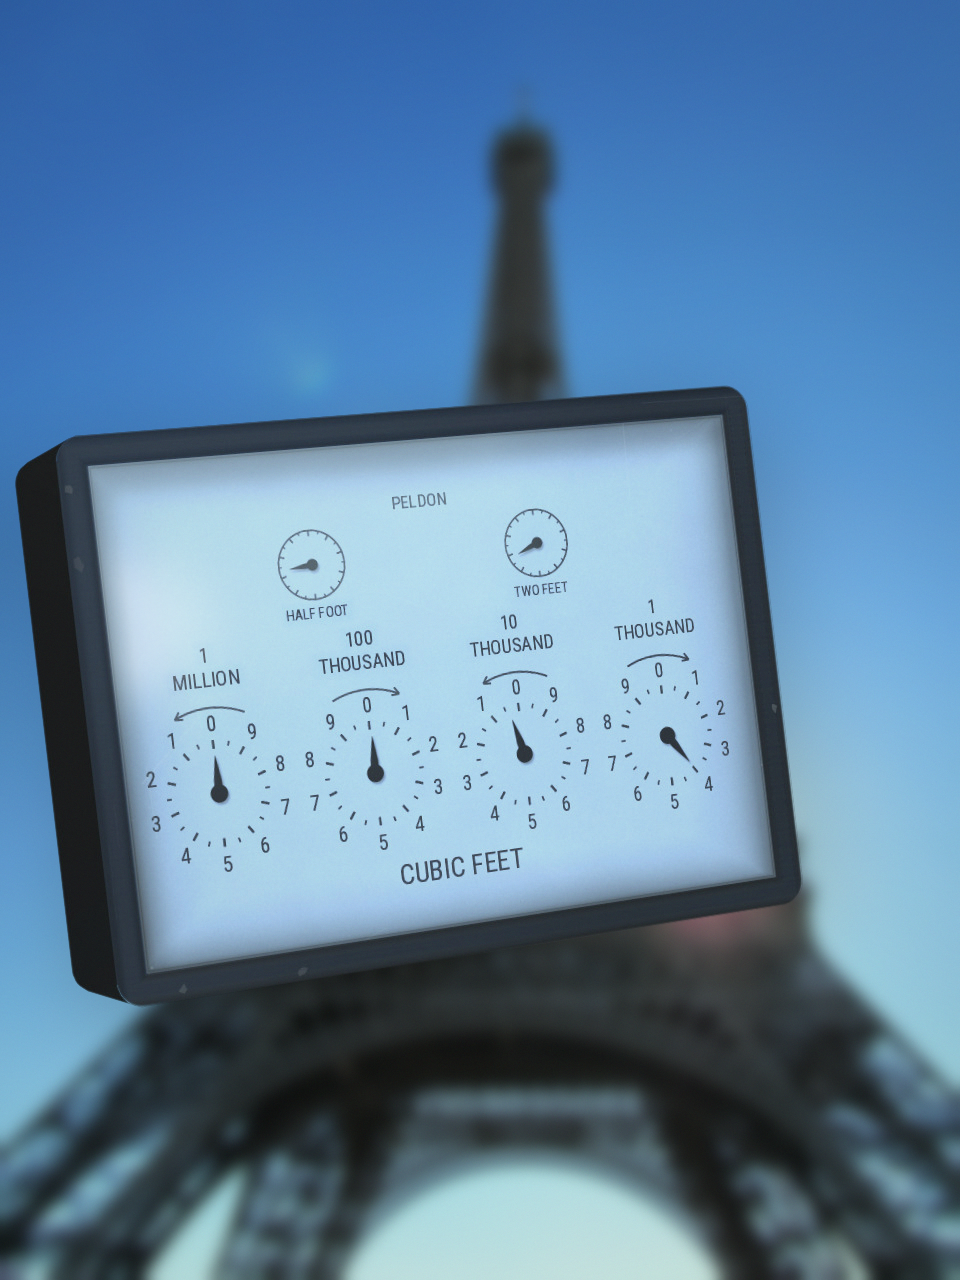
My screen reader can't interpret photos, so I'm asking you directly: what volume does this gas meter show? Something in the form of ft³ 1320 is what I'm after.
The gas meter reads ft³ 400
